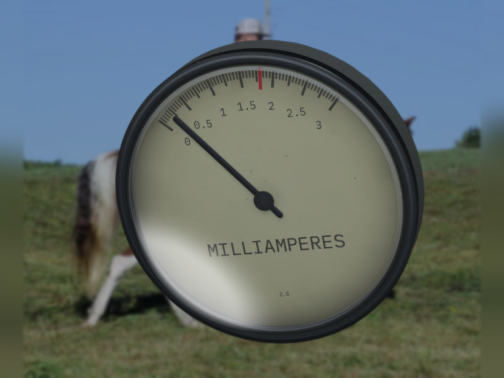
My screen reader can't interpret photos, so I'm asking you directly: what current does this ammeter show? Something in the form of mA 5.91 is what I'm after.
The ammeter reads mA 0.25
